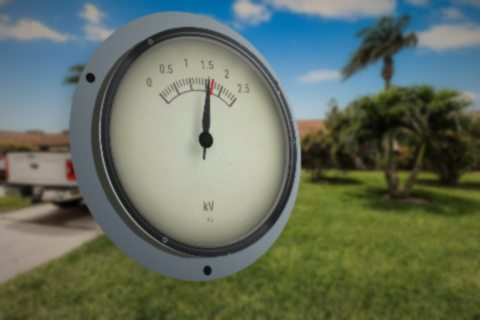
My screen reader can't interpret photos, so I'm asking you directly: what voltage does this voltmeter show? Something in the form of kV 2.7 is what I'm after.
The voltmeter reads kV 1.5
